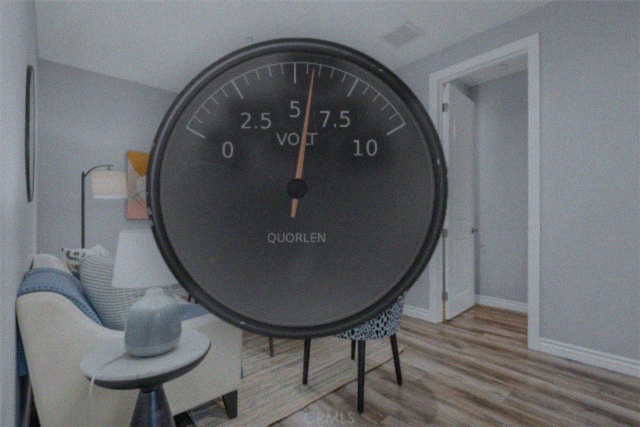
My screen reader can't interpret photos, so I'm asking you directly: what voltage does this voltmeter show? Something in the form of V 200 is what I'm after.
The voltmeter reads V 5.75
